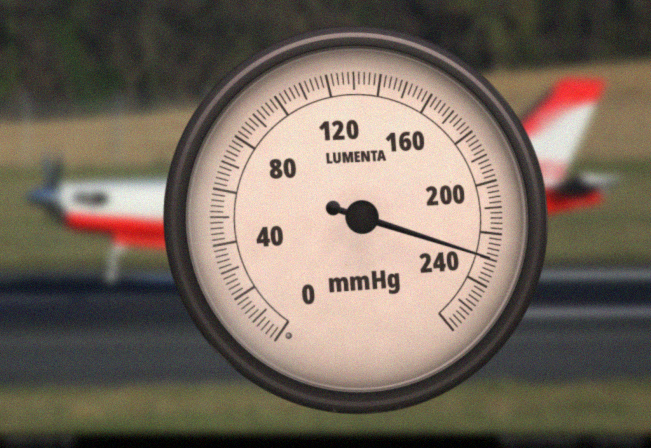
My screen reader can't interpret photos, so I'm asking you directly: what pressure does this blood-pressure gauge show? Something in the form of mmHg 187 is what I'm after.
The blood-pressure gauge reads mmHg 230
